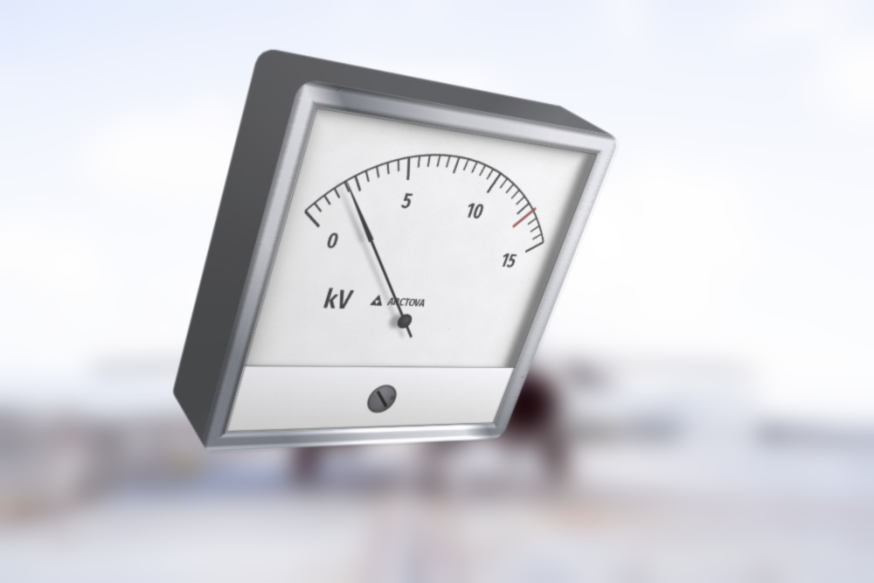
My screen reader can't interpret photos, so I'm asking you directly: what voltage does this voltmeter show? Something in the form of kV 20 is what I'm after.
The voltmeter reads kV 2
